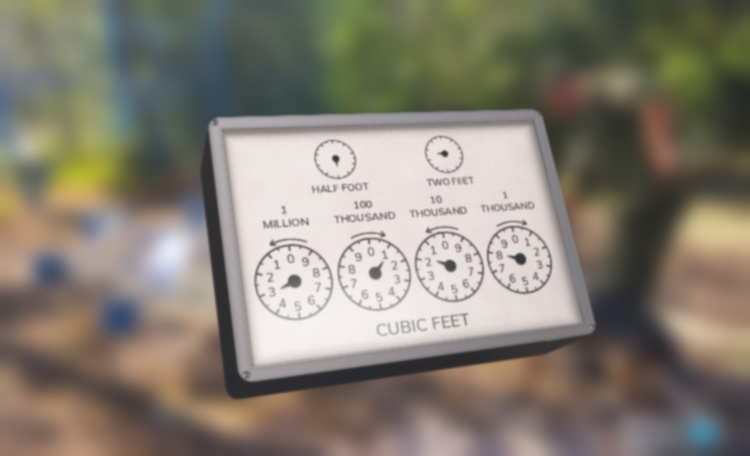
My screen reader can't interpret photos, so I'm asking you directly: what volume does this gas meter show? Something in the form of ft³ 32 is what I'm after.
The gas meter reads ft³ 311800
